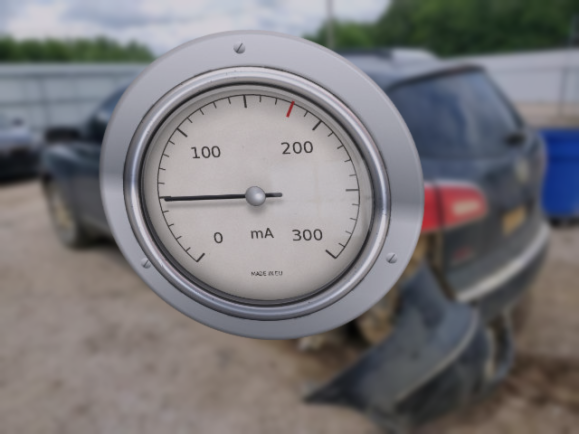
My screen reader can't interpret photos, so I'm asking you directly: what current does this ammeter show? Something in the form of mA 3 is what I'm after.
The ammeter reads mA 50
